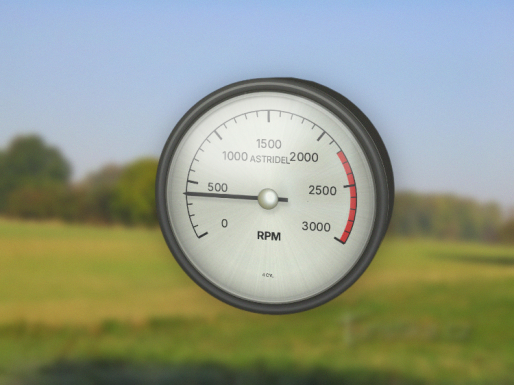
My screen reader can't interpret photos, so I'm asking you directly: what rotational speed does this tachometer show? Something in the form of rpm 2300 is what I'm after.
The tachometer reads rpm 400
